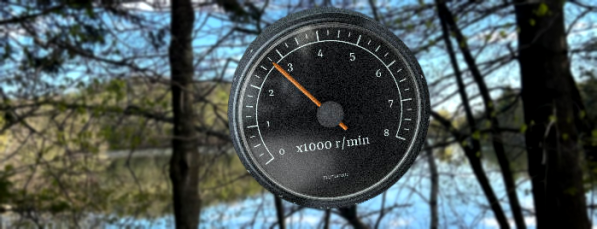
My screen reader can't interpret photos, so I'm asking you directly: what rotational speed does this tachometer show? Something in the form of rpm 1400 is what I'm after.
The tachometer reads rpm 2750
